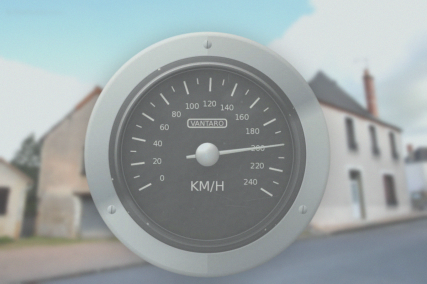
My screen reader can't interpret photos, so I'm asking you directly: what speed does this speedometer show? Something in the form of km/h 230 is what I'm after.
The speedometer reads km/h 200
